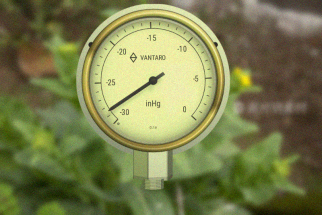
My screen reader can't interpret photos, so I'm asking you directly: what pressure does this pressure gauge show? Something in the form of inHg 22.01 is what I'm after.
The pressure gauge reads inHg -28.5
